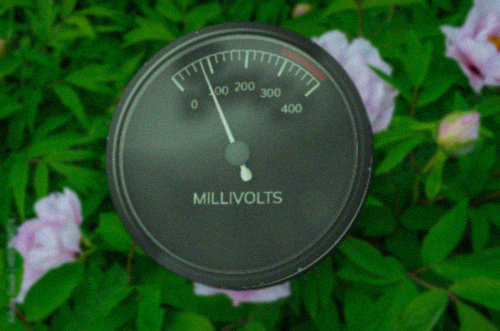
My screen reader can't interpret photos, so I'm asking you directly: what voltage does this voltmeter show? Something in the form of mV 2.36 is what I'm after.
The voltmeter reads mV 80
